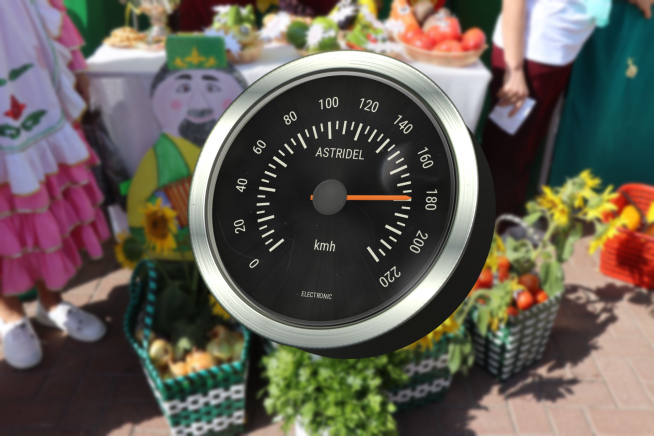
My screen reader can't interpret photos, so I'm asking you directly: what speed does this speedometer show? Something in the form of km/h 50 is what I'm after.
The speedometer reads km/h 180
